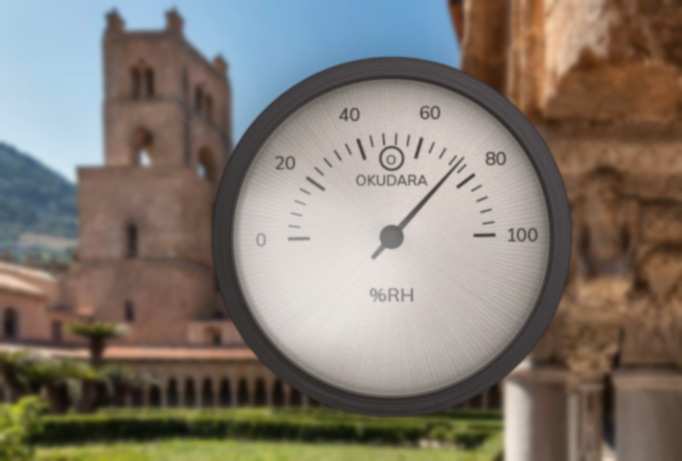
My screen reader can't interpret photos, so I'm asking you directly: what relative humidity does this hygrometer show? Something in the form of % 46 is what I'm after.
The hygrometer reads % 74
